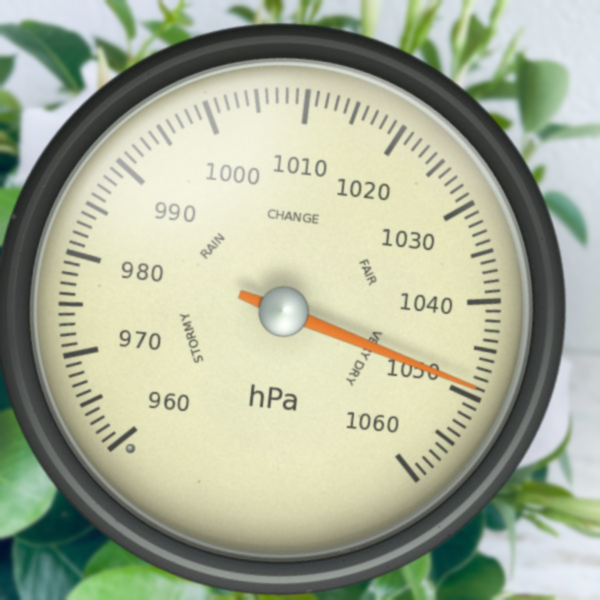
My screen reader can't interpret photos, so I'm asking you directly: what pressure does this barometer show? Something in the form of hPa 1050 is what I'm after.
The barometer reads hPa 1049
